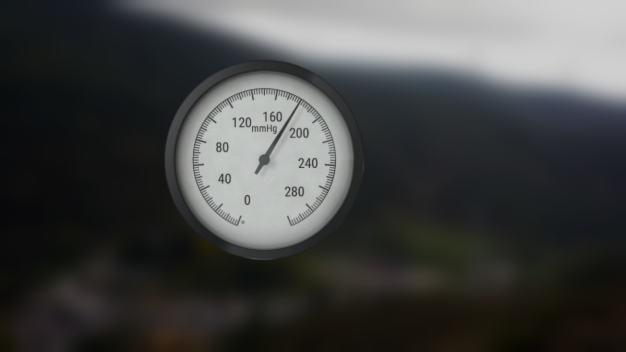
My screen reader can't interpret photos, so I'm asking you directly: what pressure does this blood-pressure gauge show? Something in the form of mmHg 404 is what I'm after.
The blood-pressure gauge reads mmHg 180
